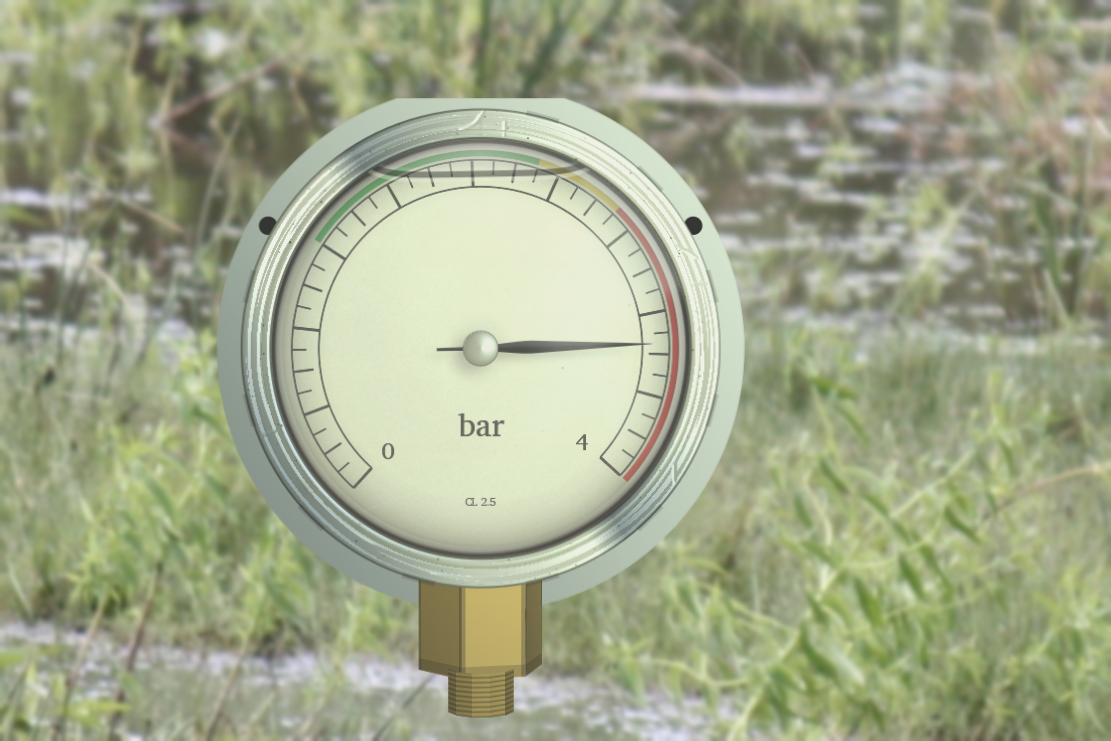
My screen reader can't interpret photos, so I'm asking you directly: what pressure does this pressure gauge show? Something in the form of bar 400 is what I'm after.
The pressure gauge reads bar 3.35
